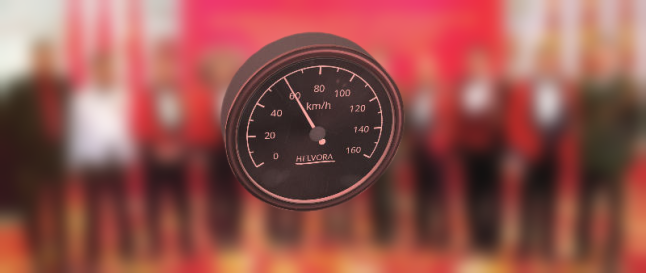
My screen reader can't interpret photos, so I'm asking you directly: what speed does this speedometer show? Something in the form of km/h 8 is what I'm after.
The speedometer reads km/h 60
